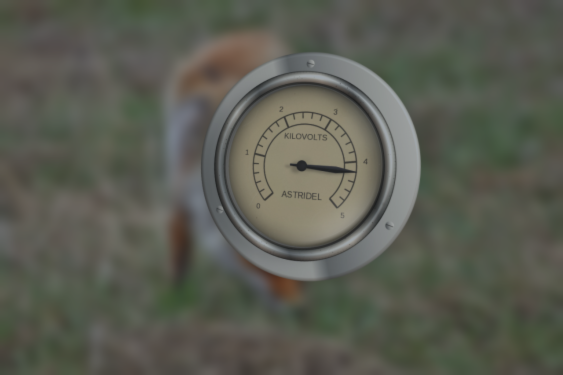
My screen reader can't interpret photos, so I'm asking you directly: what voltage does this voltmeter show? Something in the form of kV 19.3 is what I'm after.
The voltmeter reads kV 4.2
